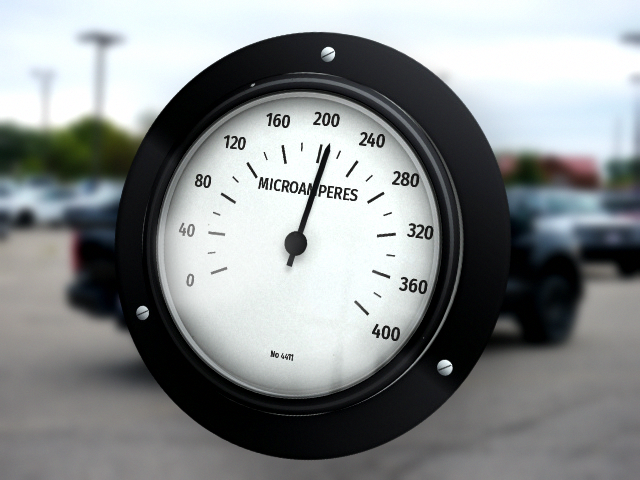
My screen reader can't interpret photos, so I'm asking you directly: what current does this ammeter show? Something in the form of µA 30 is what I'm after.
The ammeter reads µA 210
